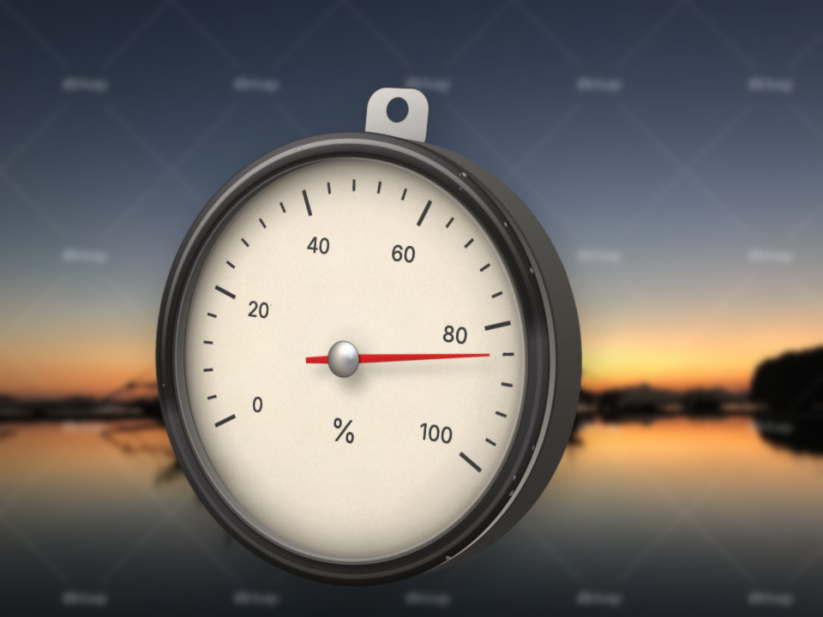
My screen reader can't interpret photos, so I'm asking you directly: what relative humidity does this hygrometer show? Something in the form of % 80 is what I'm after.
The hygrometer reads % 84
